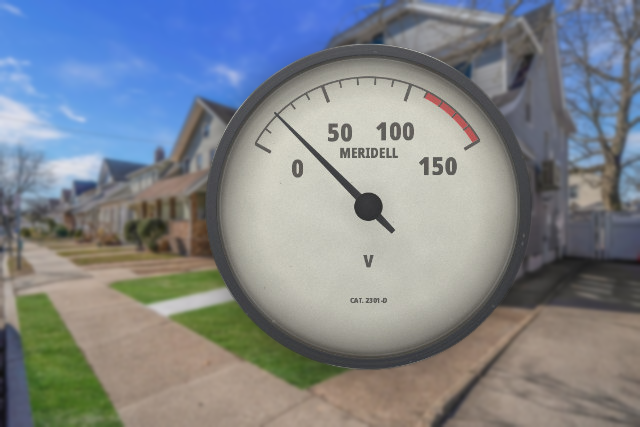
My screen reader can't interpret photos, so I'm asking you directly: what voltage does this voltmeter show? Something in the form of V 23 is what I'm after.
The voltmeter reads V 20
